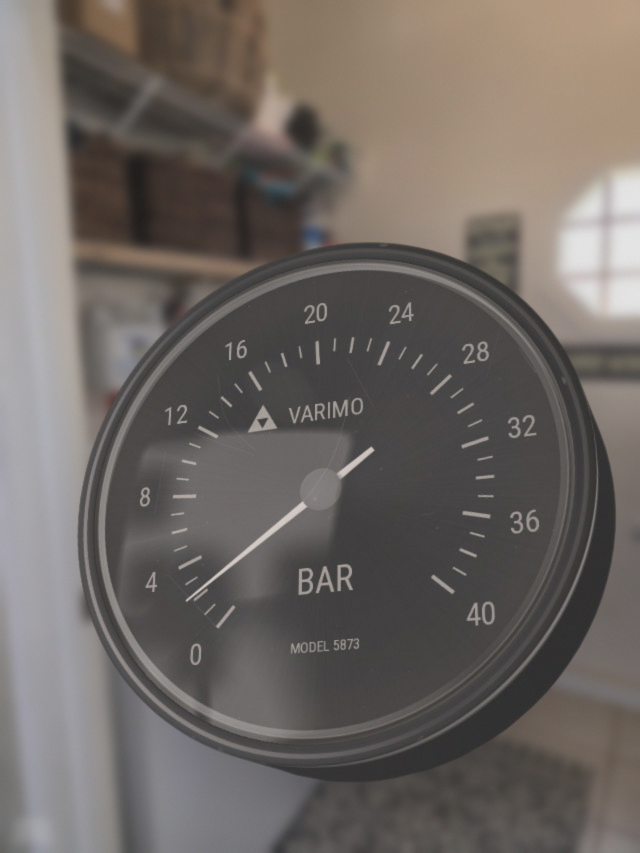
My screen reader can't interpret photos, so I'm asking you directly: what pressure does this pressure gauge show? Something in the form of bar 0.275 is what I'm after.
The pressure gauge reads bar 2
